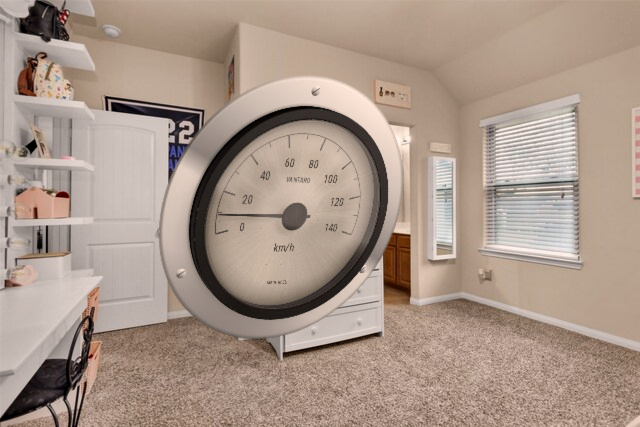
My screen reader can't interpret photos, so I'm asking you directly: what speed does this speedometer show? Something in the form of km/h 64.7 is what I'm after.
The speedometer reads km/h 10
